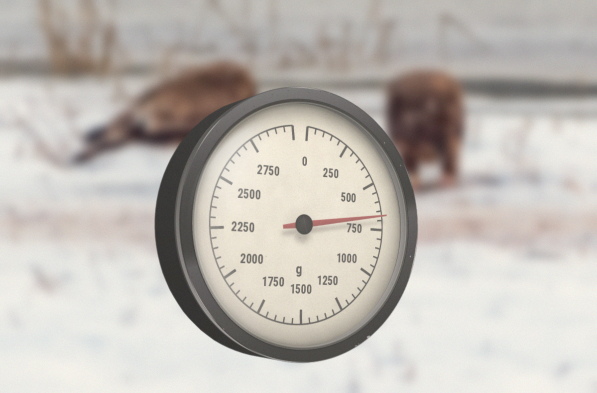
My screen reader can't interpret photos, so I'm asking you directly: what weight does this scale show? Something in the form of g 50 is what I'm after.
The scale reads g 675
